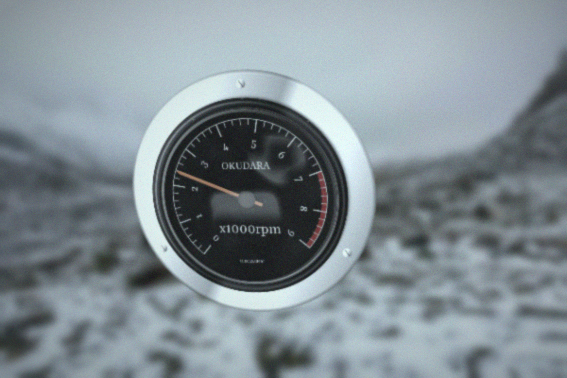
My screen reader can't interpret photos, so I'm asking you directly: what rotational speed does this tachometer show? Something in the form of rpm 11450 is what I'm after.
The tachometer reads rpm 2400
